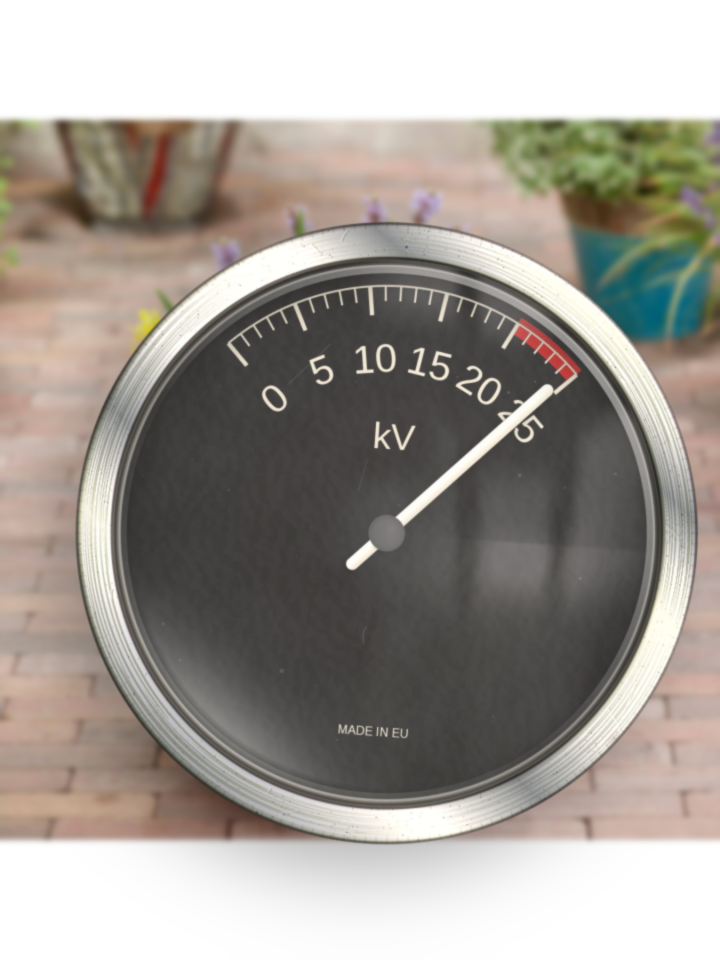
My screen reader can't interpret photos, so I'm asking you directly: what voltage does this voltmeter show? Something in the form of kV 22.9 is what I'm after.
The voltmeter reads kV 24.5
